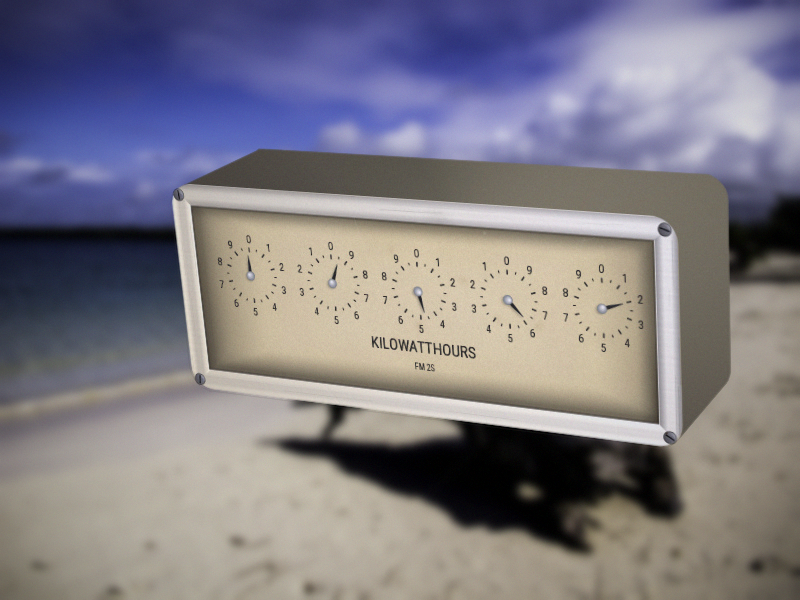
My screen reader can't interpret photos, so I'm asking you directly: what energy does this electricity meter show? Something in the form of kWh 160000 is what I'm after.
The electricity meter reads kWh 99462
